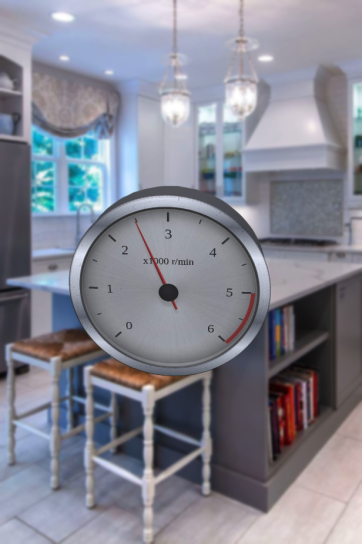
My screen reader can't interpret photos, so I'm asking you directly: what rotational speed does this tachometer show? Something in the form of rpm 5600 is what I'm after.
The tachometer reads rpm 2500
